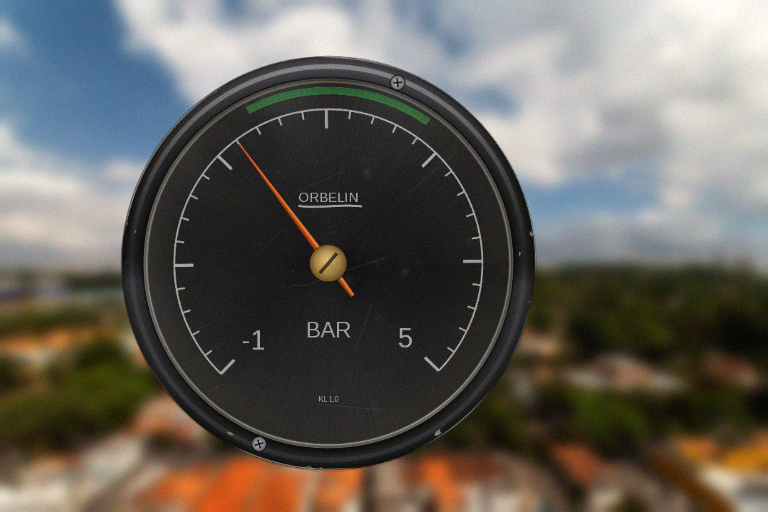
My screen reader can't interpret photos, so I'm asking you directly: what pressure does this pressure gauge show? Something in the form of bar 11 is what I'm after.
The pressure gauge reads bar 1.2
